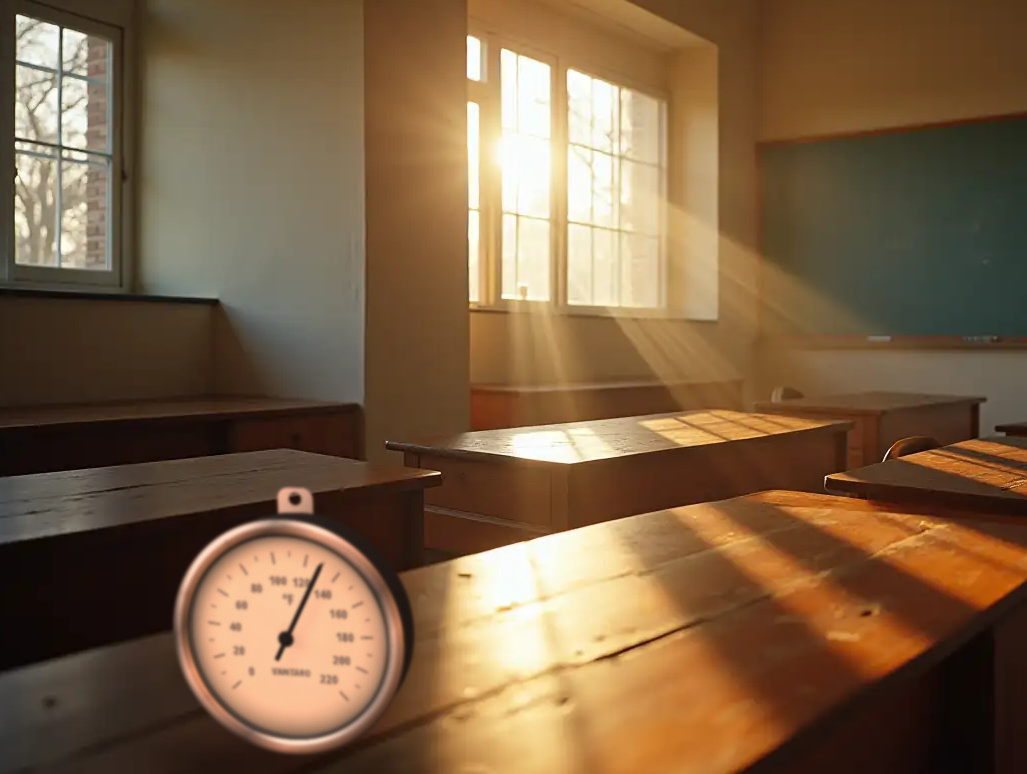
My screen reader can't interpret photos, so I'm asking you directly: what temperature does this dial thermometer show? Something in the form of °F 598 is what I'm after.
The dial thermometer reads °F 130
